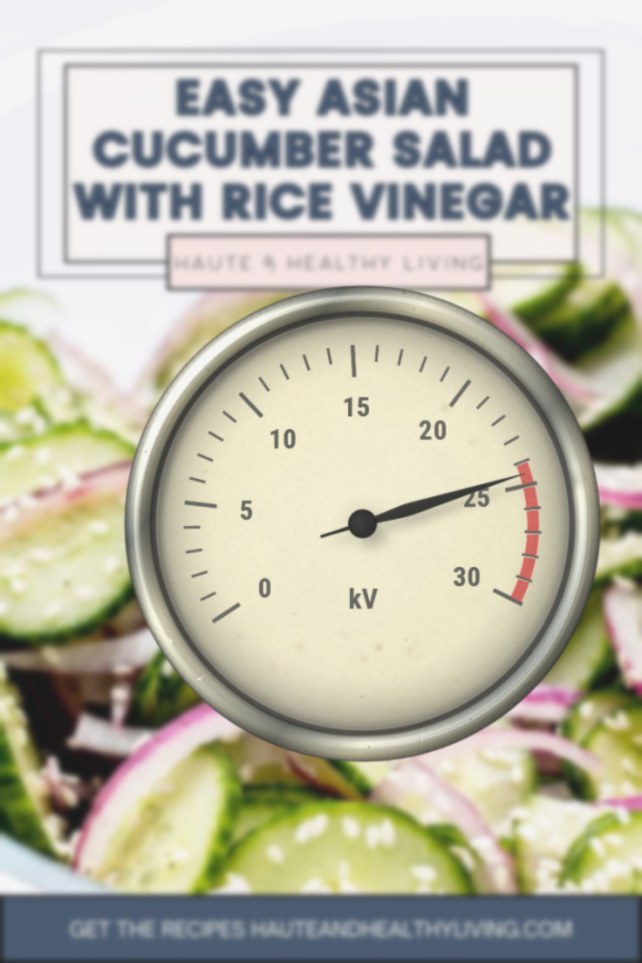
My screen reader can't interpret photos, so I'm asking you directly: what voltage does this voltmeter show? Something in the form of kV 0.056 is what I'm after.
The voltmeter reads kV 24.5
